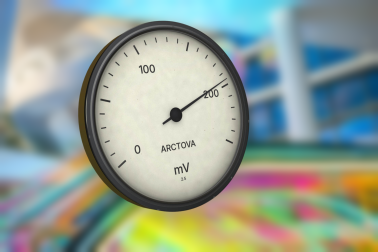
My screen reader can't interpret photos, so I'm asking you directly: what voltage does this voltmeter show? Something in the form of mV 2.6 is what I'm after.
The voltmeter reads mV 195
